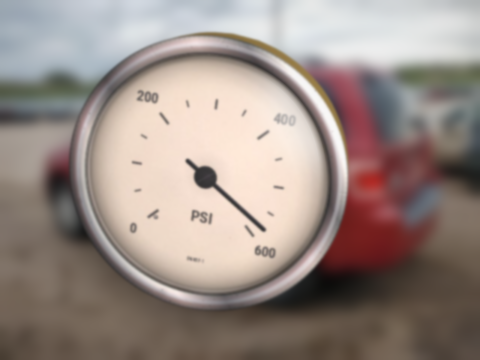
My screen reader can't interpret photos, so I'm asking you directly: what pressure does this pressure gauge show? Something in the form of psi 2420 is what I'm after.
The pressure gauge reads psi 575
